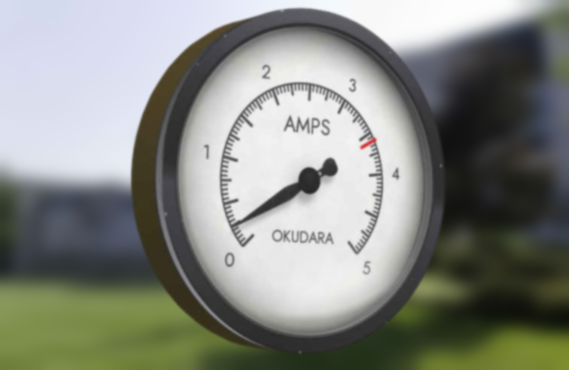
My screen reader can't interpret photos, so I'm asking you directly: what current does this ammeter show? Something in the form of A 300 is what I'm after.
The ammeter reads A 0.25
